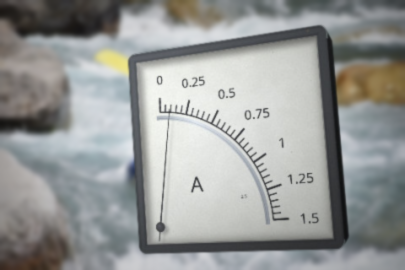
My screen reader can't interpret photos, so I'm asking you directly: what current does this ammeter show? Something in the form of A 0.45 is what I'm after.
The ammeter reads A 0.1
